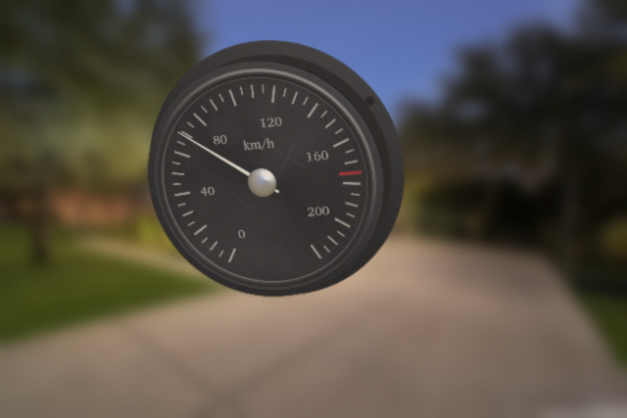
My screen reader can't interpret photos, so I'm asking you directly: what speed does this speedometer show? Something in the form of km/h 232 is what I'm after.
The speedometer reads km/h 70
